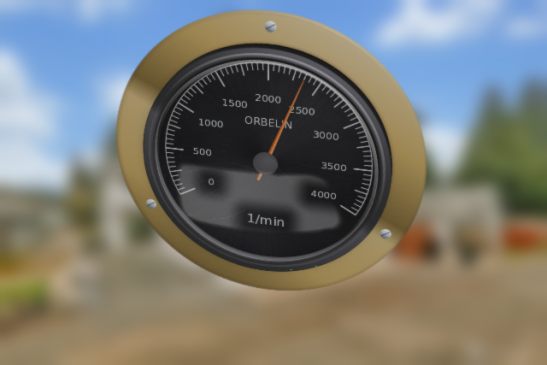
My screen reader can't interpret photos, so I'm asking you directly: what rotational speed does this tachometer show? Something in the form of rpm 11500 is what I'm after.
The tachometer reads rpm 2350
